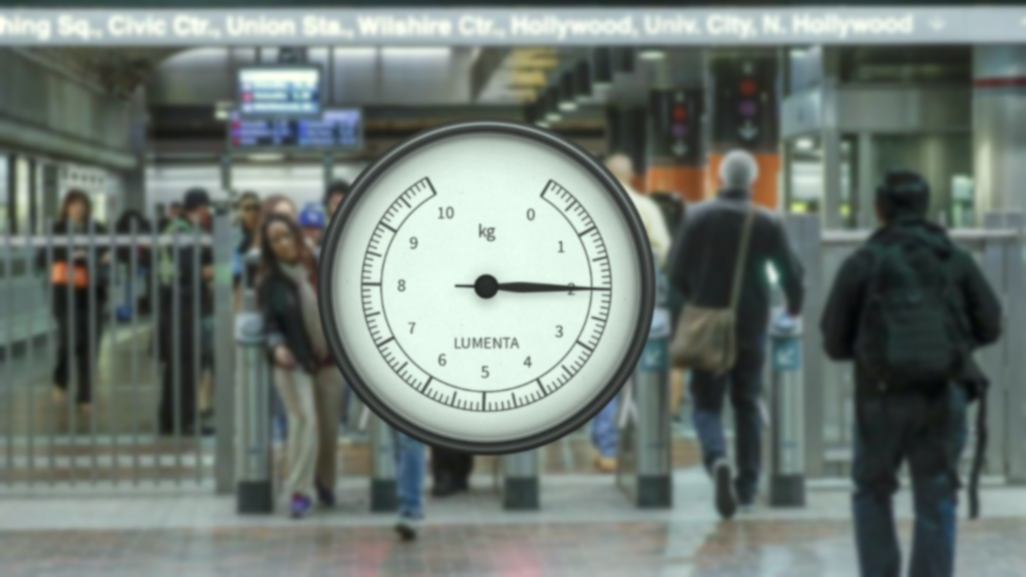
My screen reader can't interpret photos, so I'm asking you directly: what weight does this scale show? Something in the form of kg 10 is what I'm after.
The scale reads kg 2
